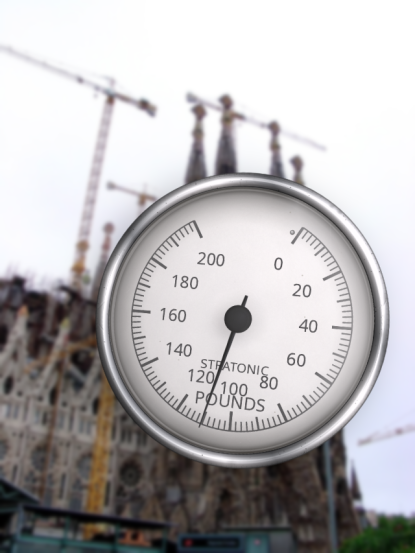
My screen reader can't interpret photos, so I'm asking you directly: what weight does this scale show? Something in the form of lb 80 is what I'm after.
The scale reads lb 110
